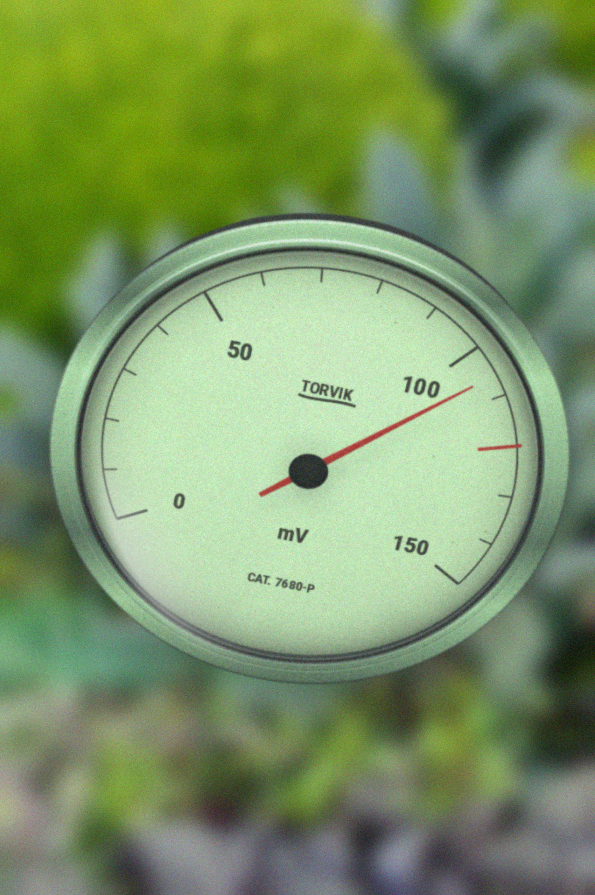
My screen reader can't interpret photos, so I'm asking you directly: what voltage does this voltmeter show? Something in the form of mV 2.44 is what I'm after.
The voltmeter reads mV 105
